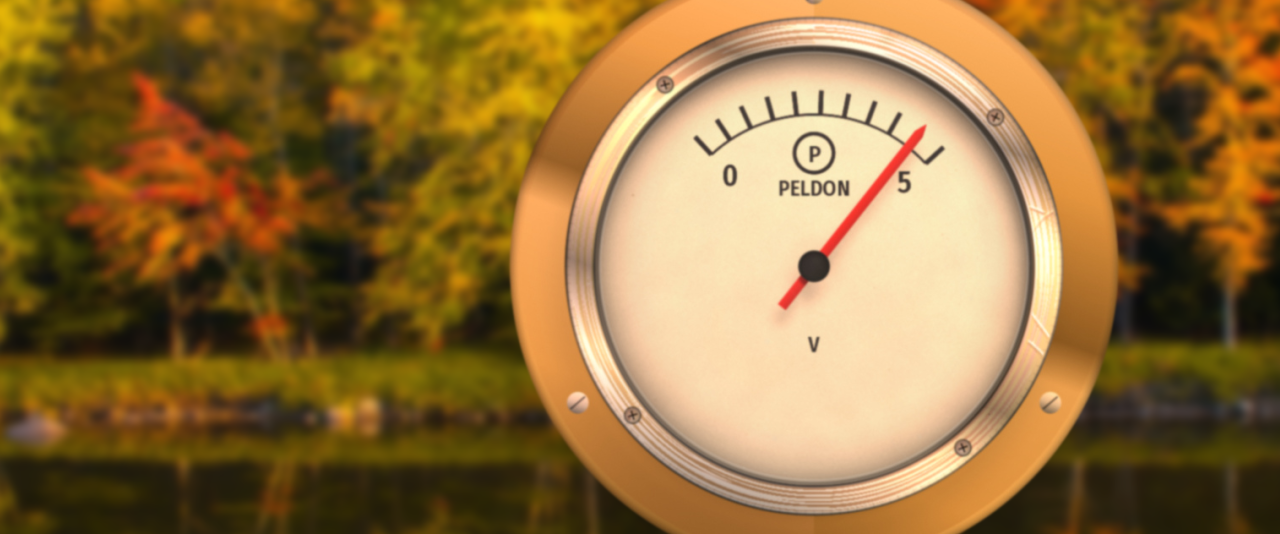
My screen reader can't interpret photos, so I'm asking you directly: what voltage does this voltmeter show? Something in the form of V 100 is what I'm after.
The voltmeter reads V 4.5
